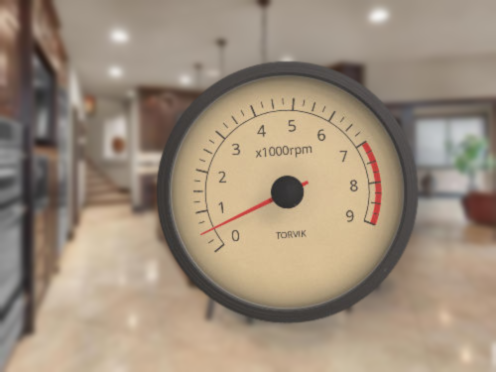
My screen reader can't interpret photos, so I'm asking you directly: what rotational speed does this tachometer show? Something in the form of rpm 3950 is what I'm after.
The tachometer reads rpm 500
